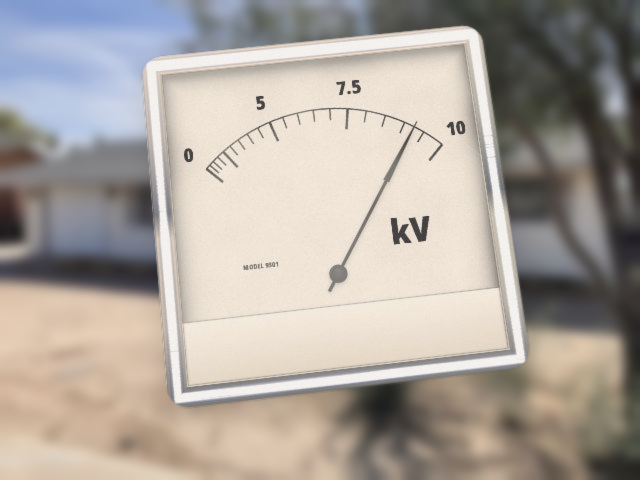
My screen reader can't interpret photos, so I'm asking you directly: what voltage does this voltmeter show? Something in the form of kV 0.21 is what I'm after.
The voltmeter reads kV 9.25
